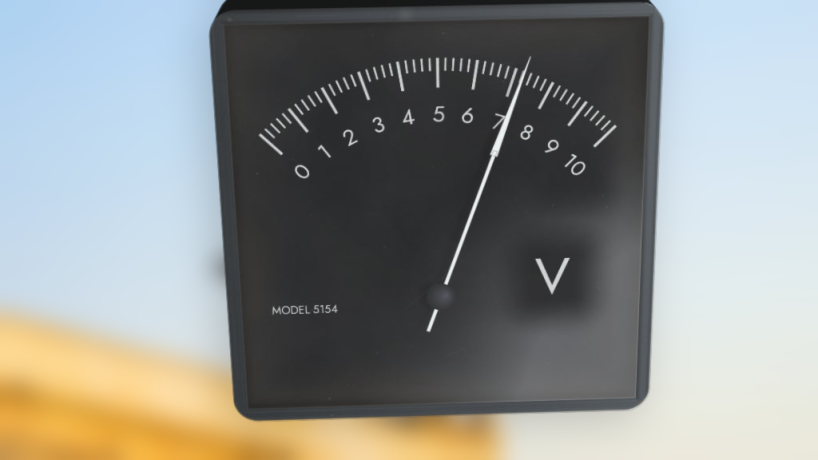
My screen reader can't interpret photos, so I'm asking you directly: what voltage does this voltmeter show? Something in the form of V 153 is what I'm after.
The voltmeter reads V 7.2
